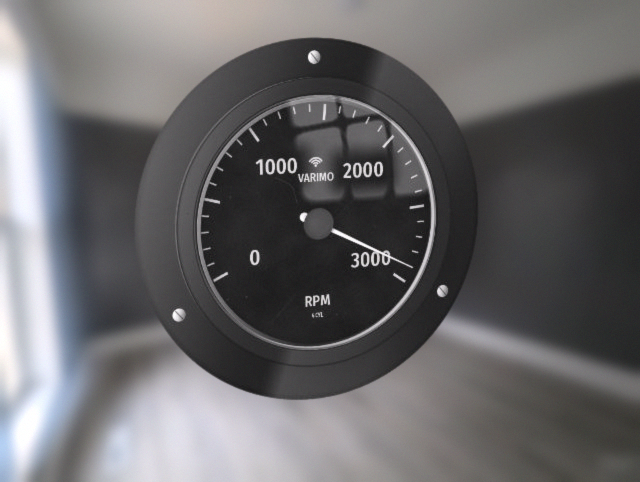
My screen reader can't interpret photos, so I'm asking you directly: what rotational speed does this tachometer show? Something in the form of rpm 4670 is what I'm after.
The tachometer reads rpm 2900
